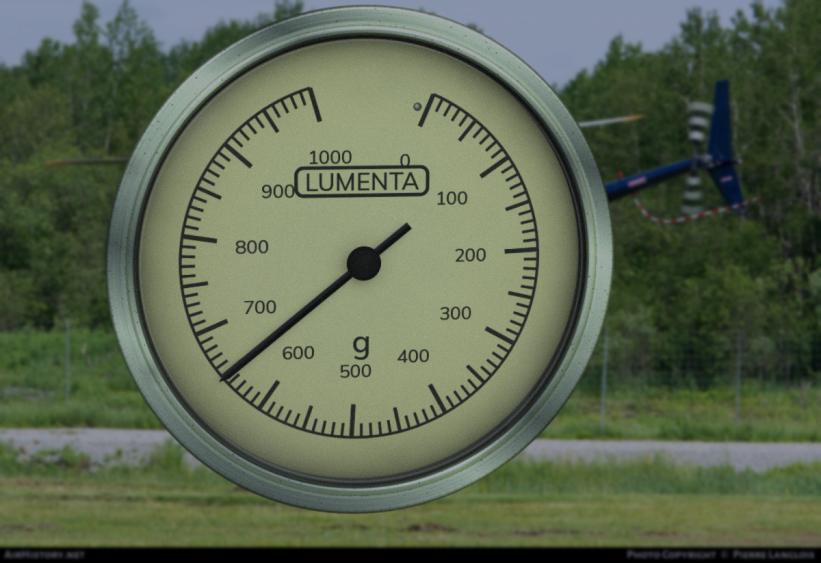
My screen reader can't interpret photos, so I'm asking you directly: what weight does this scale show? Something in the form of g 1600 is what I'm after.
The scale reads g 650
